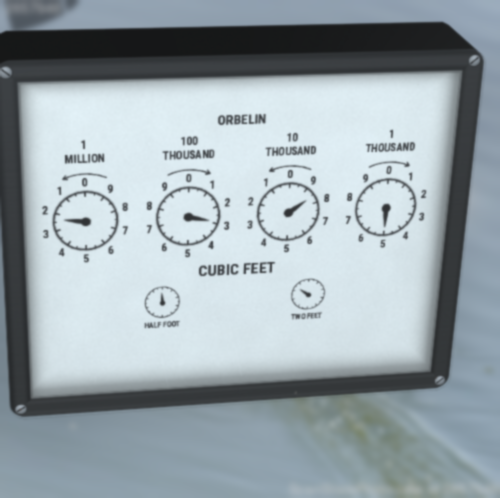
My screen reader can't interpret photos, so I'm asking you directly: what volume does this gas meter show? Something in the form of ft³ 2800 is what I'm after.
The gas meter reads ft³ 228500
